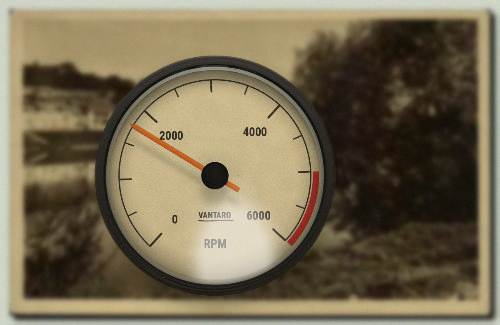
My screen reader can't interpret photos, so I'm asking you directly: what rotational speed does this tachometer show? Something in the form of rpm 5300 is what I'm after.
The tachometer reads rpm 1750
